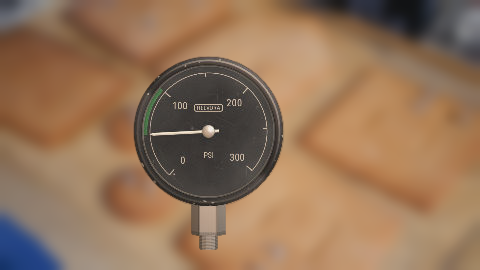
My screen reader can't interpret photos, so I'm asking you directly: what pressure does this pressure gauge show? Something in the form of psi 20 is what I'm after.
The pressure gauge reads psi 50
